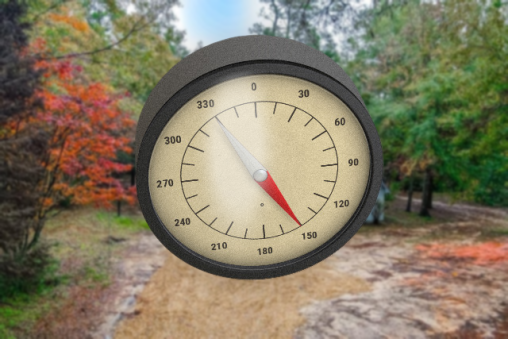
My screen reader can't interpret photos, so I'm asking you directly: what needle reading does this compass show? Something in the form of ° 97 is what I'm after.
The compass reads ° 150
